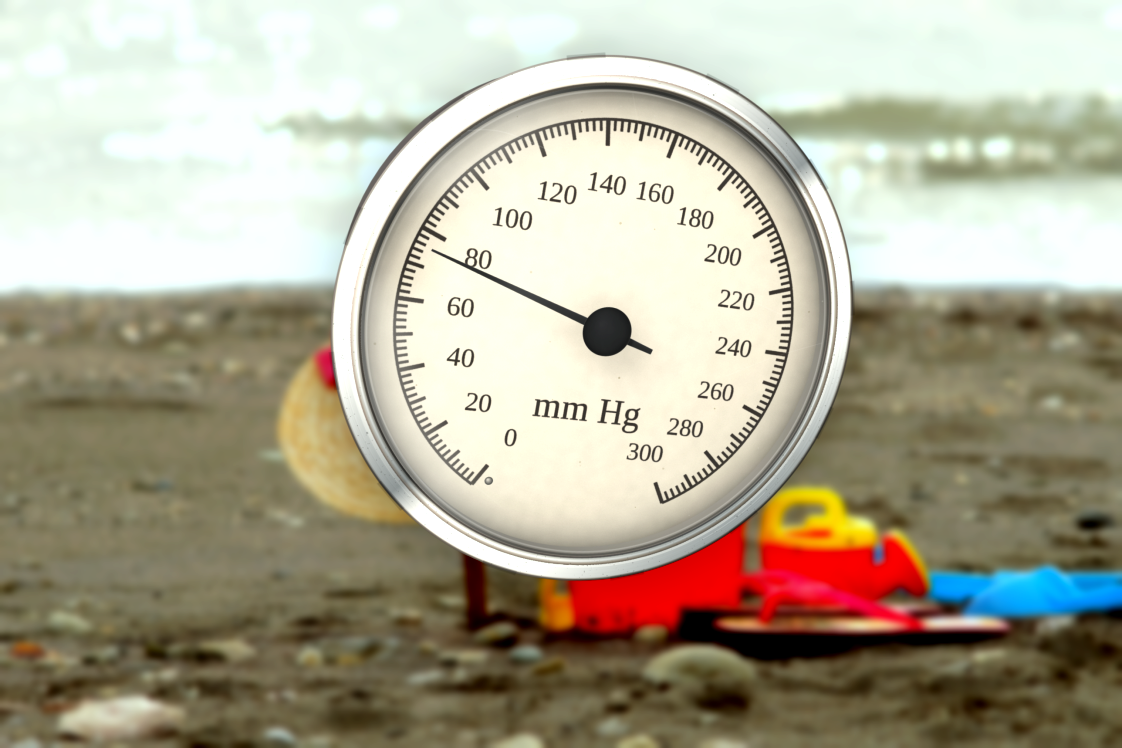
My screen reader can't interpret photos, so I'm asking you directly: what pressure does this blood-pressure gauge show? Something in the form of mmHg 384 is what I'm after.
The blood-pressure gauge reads mmHg 76
